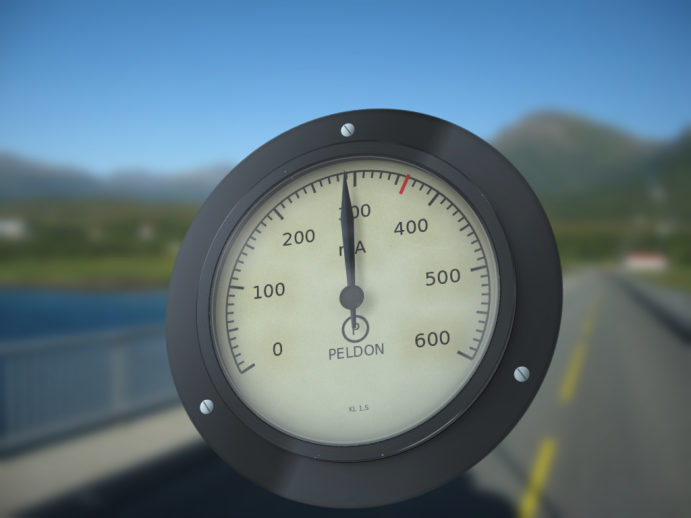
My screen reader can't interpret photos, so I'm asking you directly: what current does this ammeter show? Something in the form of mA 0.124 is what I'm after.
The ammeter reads mA 290
